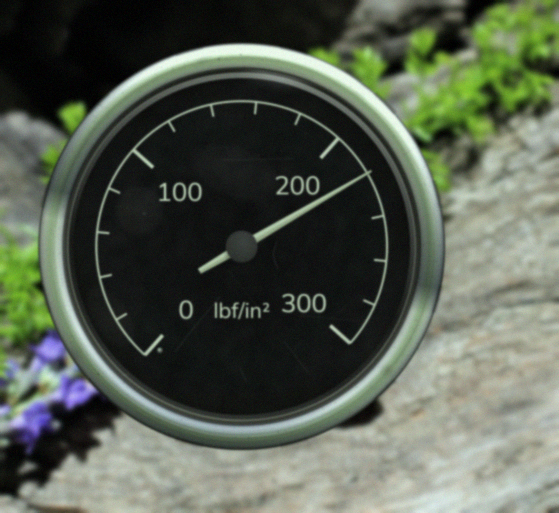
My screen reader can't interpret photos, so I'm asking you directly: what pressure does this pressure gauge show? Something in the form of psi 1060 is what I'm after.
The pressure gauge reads psi 220
